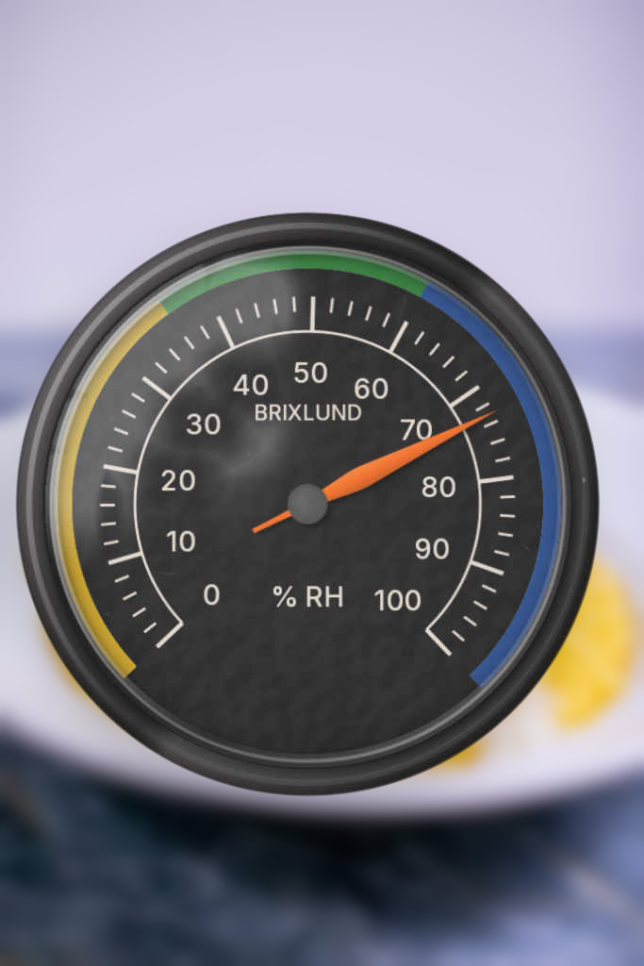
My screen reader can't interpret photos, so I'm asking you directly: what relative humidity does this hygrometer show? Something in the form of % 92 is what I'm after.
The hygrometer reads % 73
